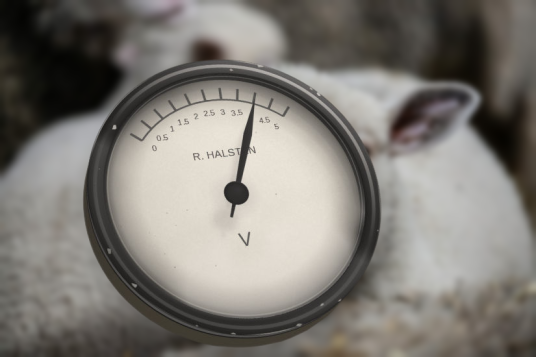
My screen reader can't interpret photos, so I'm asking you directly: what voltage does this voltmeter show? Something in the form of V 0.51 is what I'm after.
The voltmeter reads V 4
